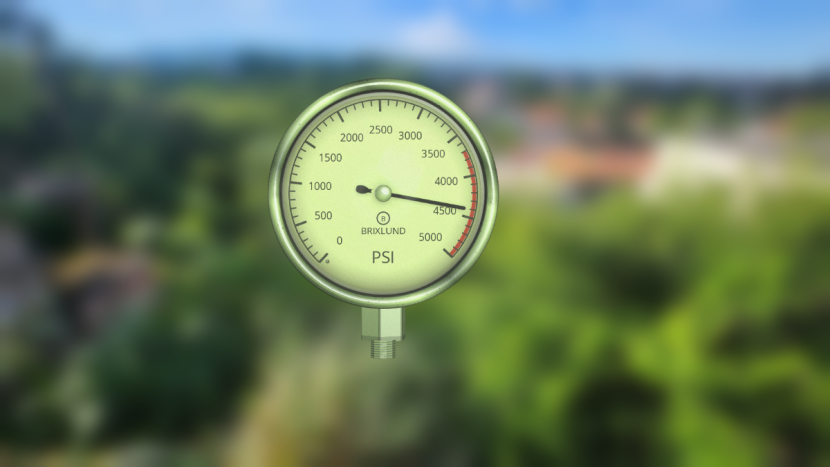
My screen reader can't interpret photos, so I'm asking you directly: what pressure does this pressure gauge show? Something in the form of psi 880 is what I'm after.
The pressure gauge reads psi 4400
